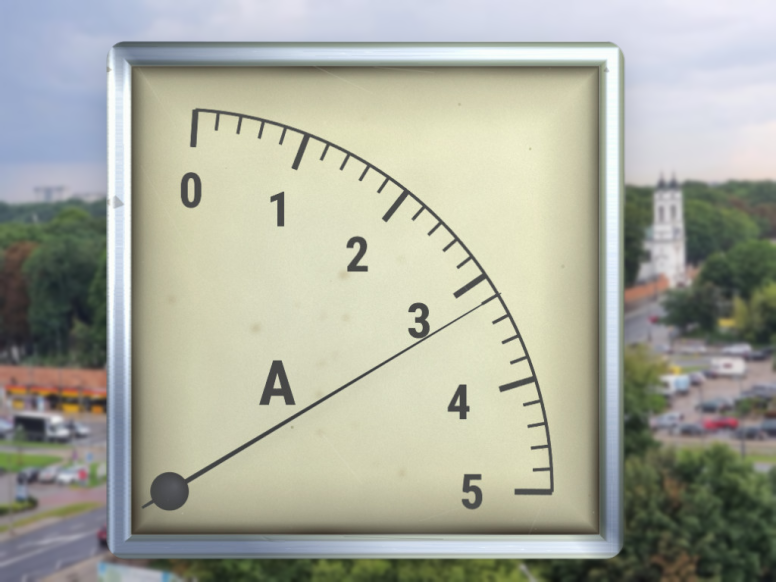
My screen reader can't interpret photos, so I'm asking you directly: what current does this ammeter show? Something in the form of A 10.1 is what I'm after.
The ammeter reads A 3.2
